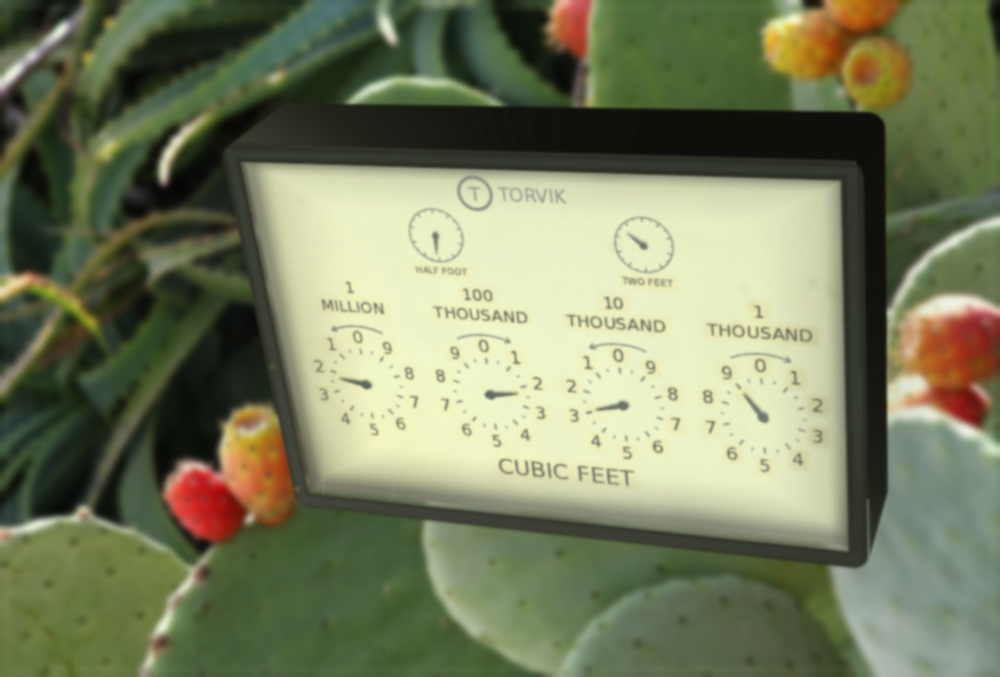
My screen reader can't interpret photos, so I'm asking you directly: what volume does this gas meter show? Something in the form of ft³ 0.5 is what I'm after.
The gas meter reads ft³ 222900
